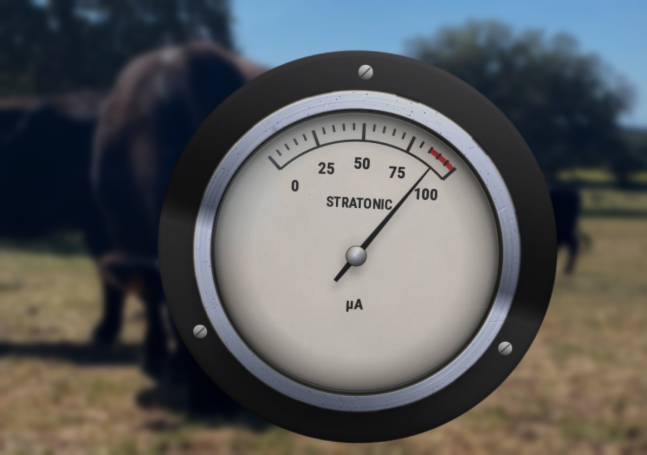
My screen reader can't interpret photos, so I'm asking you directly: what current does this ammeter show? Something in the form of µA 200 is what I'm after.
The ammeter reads µA 90
